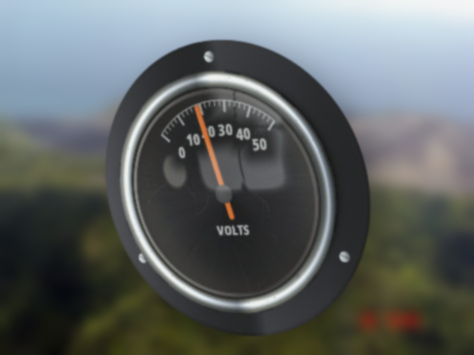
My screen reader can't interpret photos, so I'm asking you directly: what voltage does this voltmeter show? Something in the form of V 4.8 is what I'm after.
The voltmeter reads V 20
